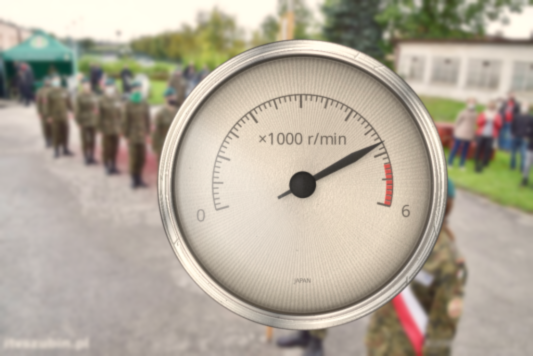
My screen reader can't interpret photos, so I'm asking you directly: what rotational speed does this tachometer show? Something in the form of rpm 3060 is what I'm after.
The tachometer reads rpm 4800
